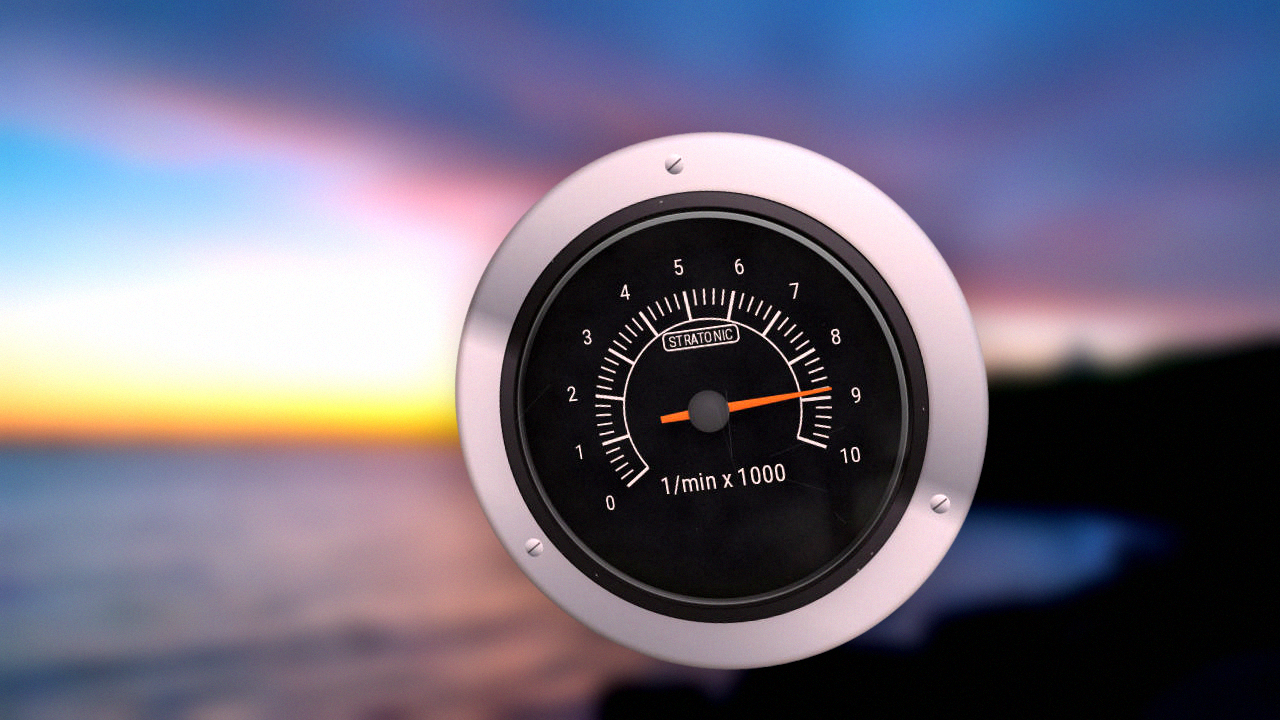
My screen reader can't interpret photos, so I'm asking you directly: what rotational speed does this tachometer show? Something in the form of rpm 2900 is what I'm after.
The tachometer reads rpm 8800
